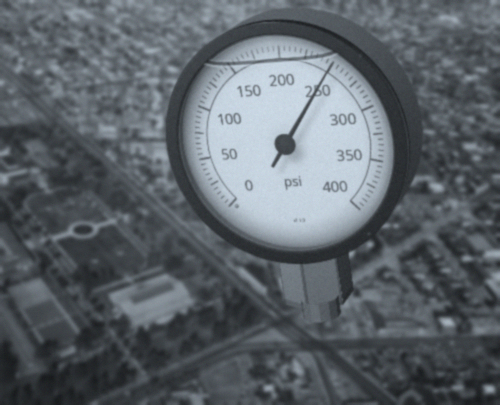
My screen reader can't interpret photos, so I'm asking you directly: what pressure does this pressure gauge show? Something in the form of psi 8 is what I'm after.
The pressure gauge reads psi 250
